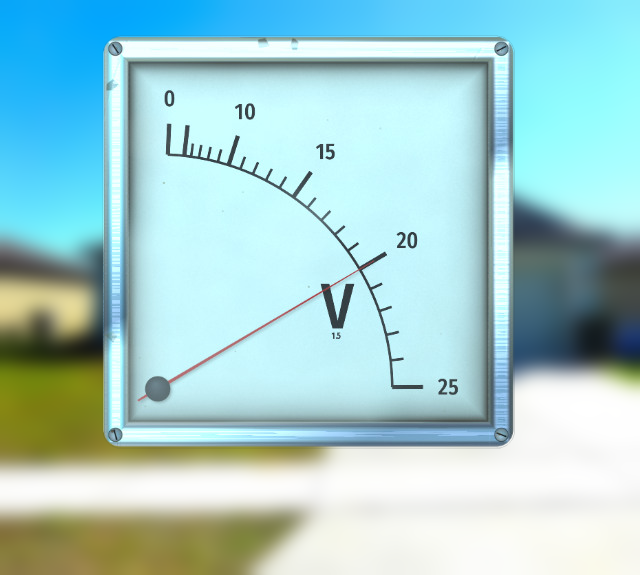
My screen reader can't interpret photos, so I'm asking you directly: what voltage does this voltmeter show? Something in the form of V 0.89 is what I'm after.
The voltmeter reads V 20
